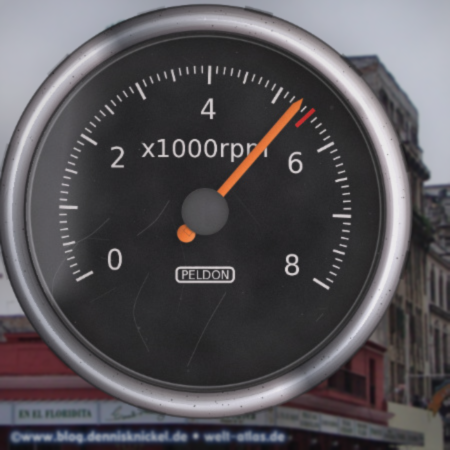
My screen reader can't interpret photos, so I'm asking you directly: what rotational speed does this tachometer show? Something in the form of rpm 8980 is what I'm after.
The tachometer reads rpm 5300
